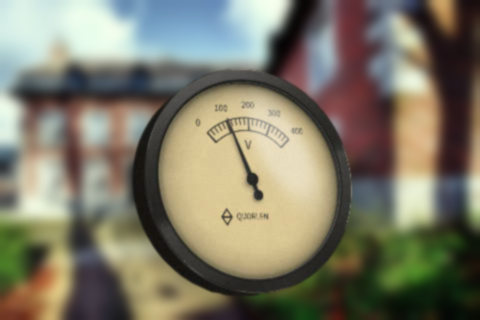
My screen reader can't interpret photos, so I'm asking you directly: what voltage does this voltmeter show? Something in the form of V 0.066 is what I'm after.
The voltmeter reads V 100
